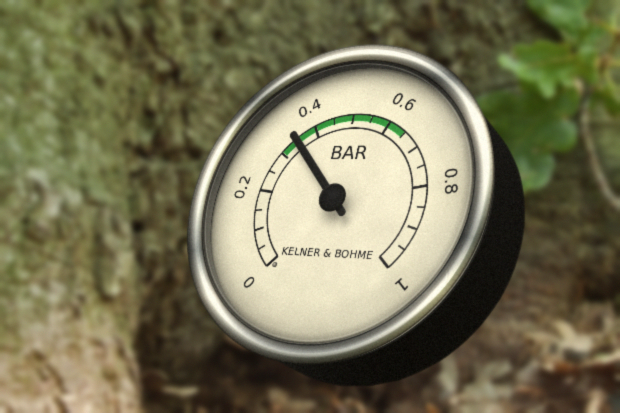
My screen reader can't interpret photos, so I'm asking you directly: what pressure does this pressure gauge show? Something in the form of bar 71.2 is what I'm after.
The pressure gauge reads bar 0.35
